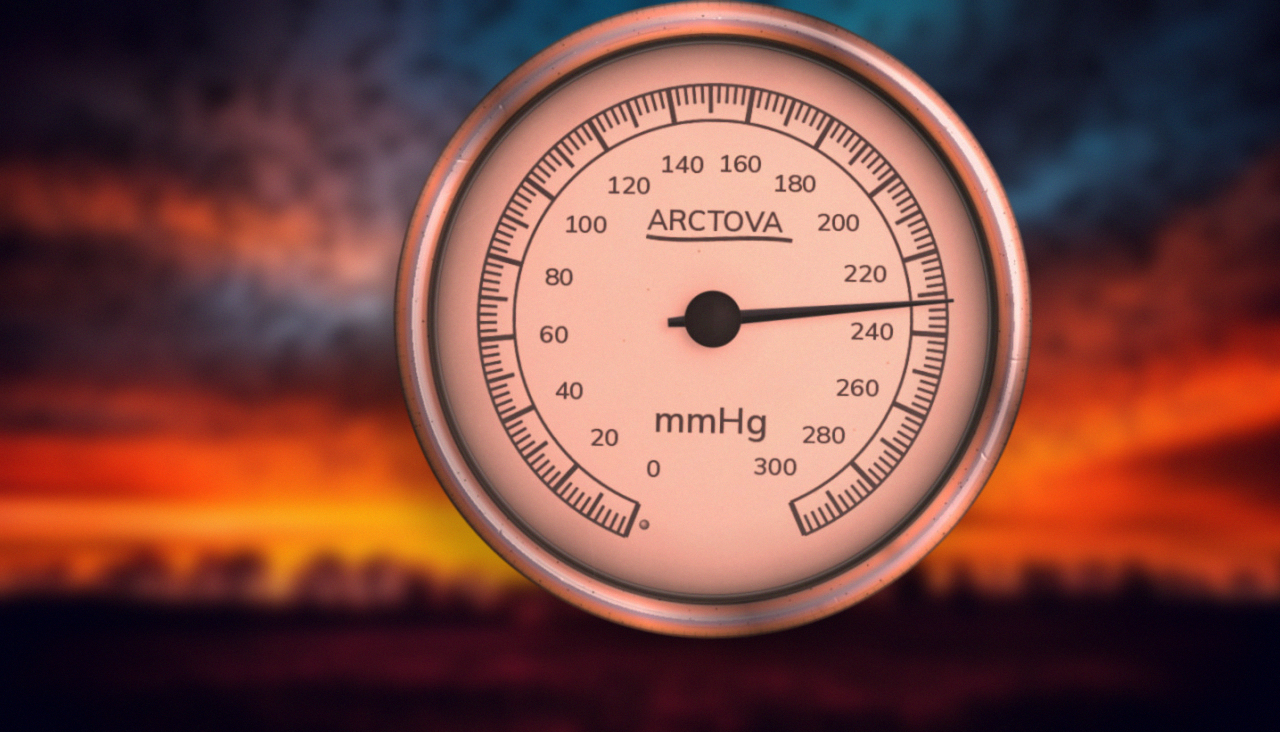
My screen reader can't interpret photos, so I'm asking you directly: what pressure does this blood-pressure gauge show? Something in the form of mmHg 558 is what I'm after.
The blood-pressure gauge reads mmHg 232
